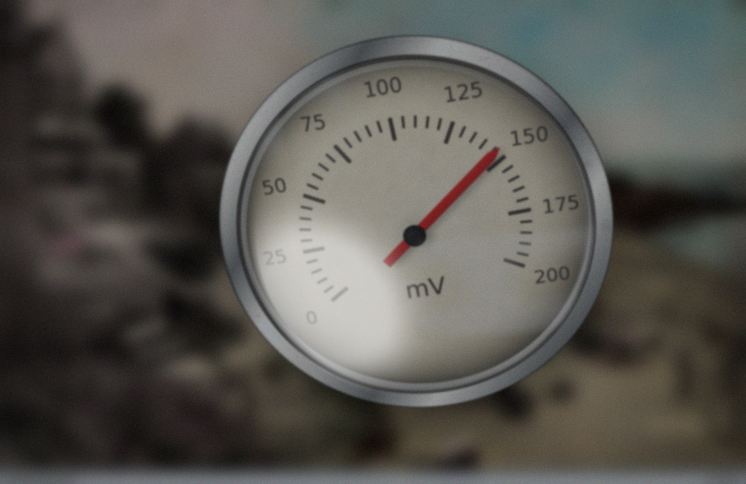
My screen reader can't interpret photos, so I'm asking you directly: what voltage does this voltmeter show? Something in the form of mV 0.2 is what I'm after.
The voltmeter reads mV 145
